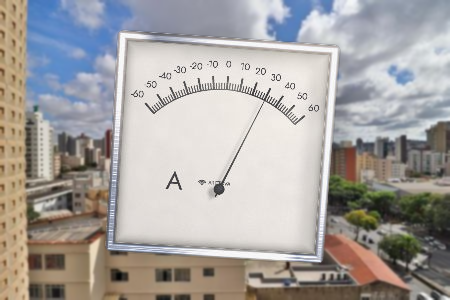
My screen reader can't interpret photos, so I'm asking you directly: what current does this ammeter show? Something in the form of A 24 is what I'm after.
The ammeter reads A 30
